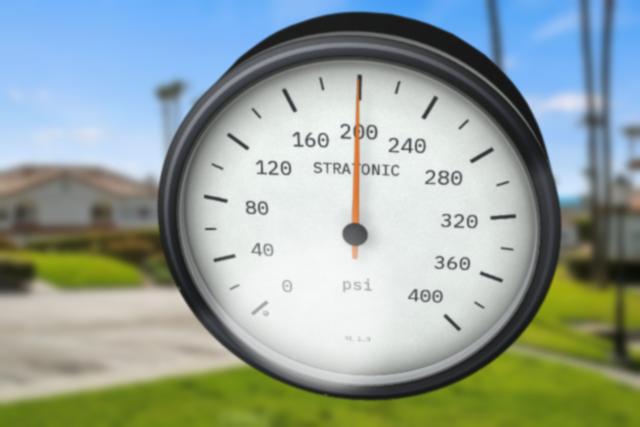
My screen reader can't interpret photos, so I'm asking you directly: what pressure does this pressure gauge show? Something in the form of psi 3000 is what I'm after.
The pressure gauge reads psi 200
